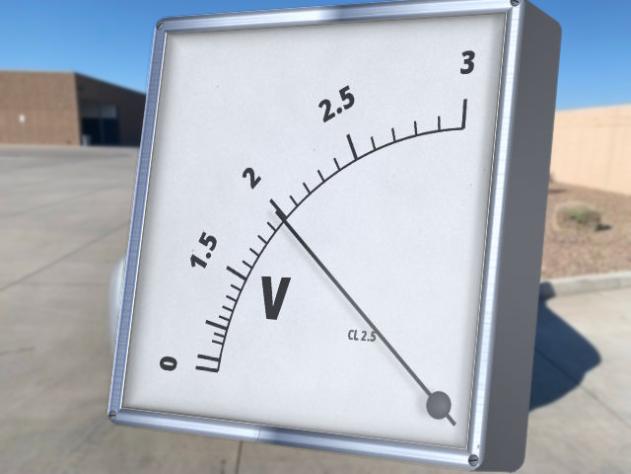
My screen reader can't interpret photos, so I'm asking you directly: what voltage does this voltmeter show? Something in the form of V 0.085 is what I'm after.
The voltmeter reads V 2
